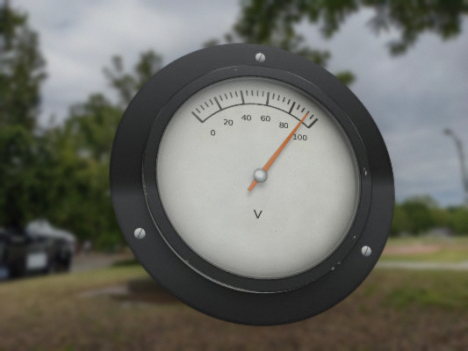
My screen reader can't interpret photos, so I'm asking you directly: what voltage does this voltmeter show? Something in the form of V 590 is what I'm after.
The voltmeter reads V 92
